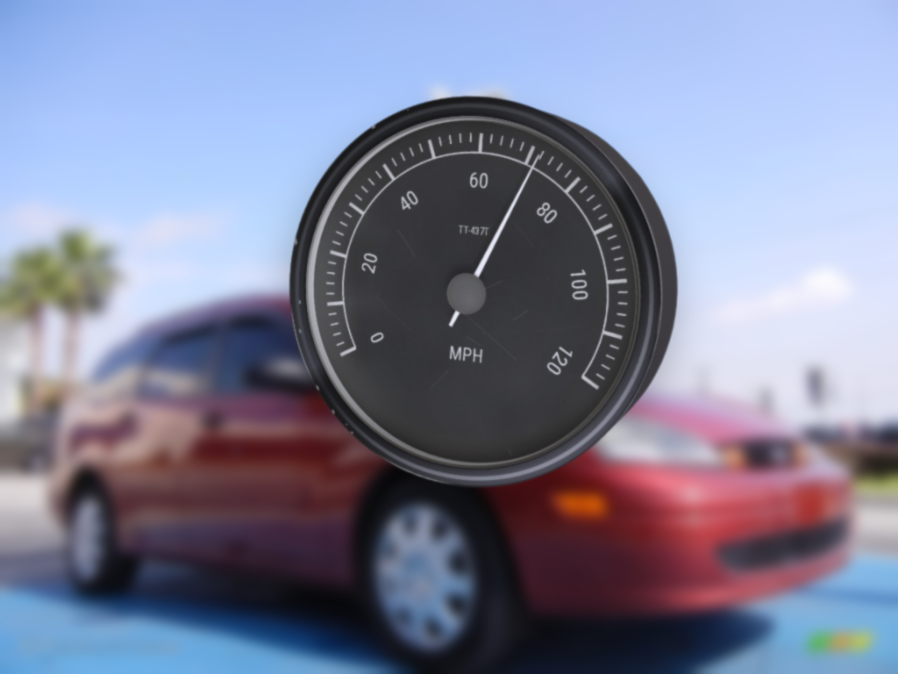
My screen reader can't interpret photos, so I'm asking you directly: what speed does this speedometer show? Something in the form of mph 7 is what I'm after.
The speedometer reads mph 72
